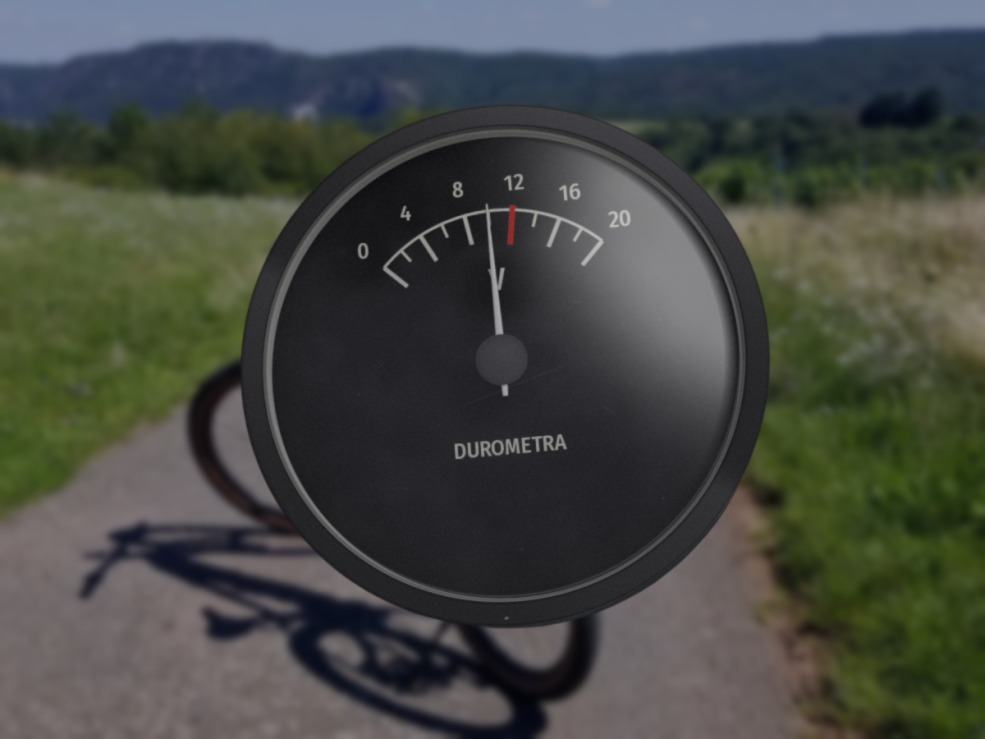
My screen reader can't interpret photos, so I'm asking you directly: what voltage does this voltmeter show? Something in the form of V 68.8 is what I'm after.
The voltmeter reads V 10
